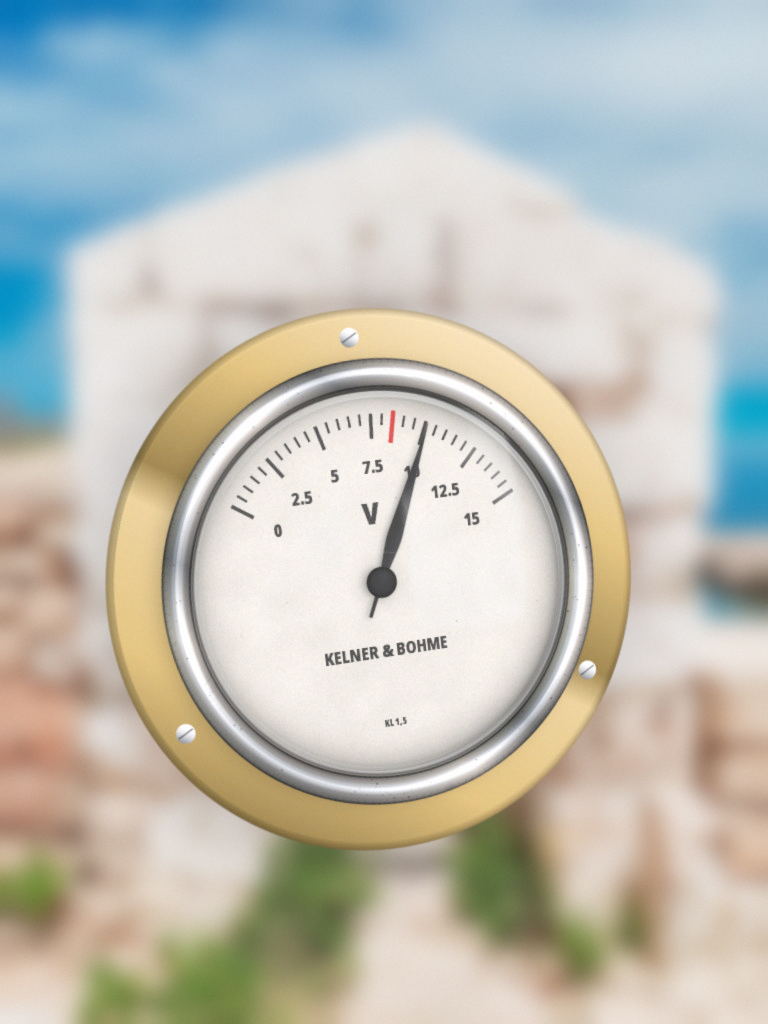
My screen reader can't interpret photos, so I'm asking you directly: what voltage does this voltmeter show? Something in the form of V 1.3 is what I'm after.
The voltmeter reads V 10
